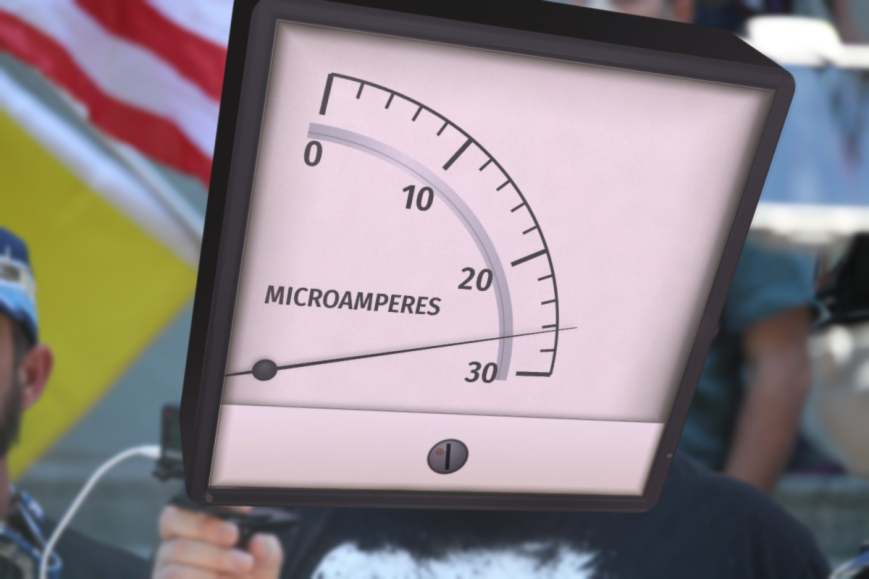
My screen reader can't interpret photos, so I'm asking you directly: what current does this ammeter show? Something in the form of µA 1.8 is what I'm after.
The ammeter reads µA 26
